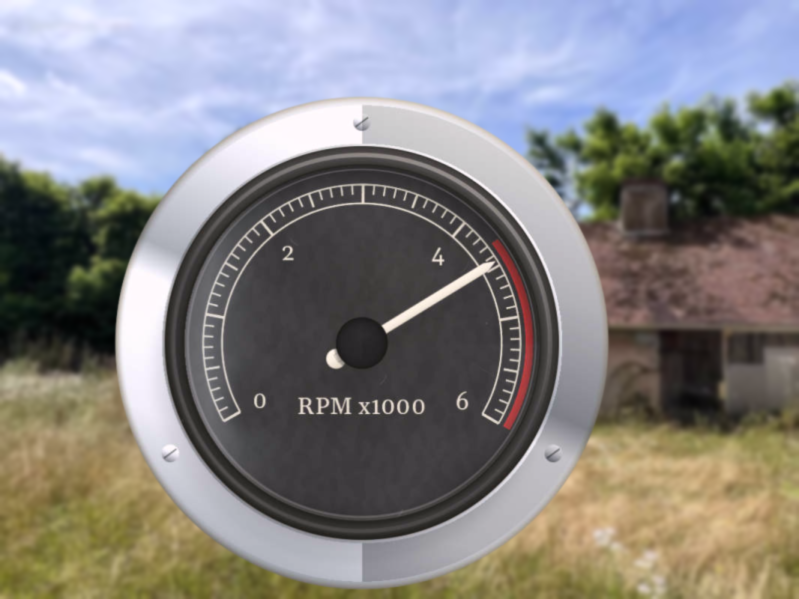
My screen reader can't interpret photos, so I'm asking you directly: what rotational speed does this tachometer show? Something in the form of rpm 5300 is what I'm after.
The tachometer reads rpm 4450
